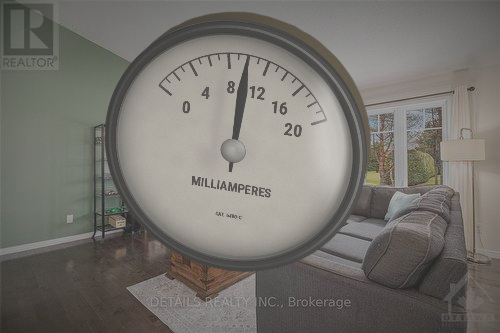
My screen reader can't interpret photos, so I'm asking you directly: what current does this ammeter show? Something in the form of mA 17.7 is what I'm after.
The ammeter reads mA 10
